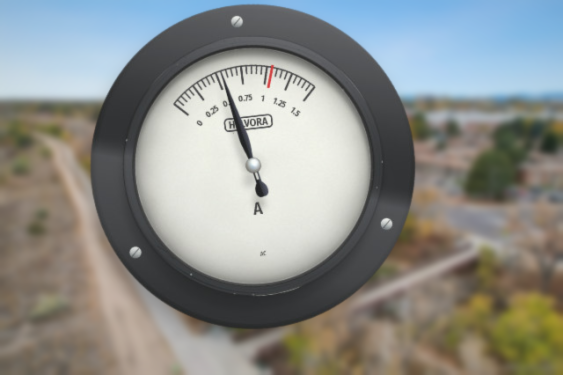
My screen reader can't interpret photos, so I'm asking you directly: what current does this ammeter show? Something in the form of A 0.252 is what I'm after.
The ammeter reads A 0.55
